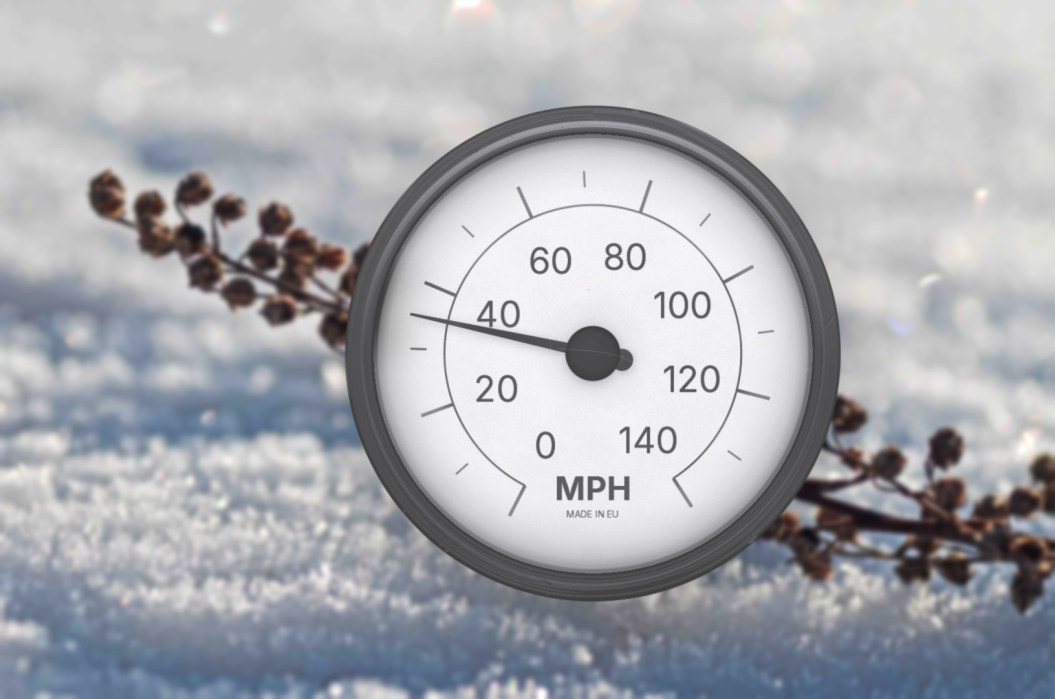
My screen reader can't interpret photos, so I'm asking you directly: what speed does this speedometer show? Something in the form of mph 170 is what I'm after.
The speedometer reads mph 35
